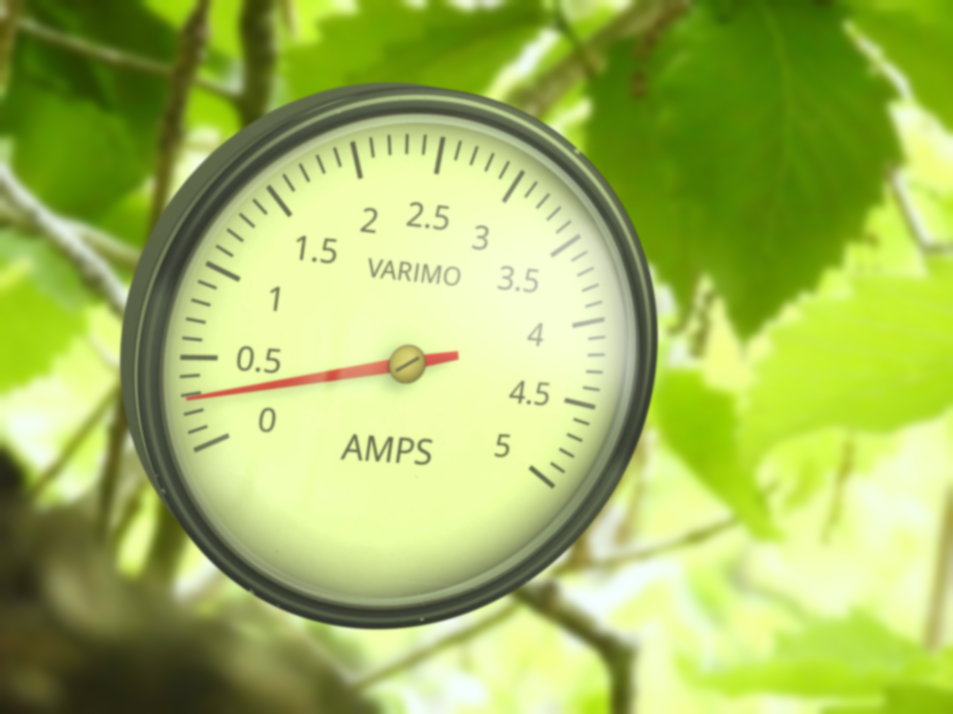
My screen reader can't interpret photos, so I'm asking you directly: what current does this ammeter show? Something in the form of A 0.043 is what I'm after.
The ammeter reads A 0.3
